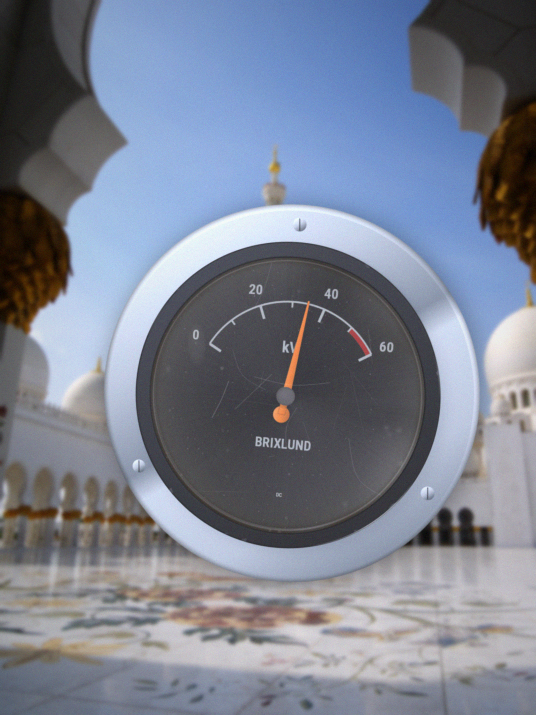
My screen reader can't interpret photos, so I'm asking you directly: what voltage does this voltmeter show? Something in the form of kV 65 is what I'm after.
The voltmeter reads kV 35
